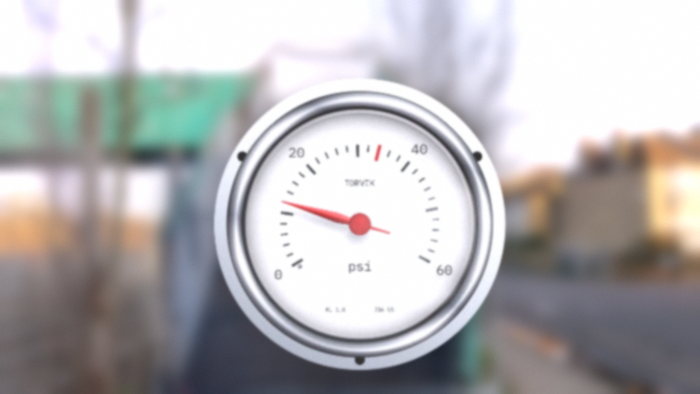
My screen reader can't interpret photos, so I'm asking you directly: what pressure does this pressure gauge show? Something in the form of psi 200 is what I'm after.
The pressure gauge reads psi 12
